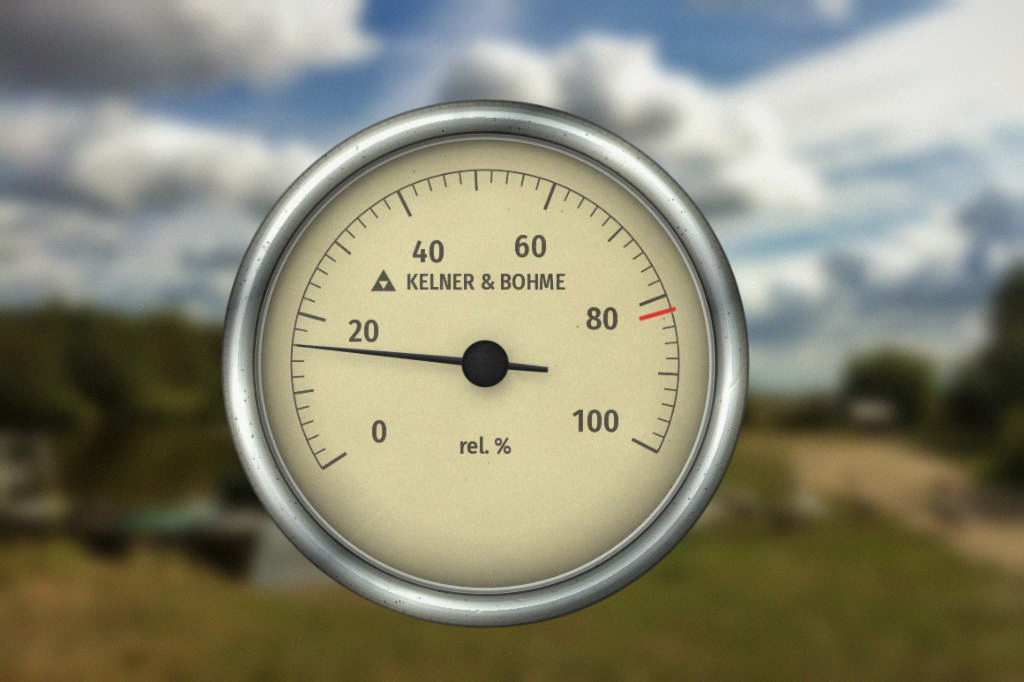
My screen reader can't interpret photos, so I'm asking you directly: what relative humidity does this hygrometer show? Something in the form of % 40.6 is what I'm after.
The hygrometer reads % 16
